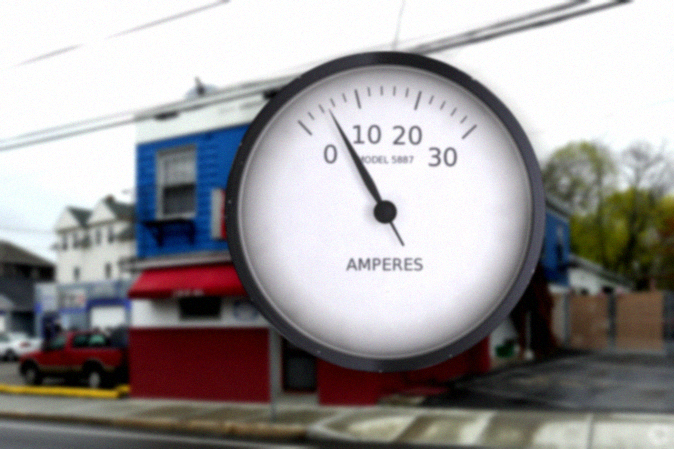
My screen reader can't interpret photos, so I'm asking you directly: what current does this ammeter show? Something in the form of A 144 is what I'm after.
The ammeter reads A 5
